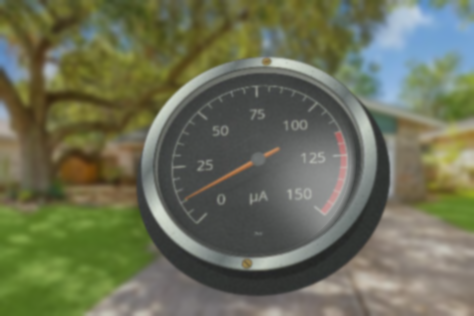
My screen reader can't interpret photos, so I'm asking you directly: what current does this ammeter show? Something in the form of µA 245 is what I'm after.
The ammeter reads µA 10
